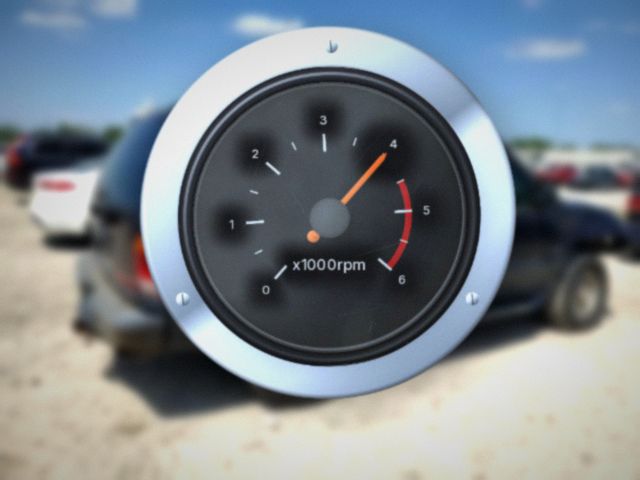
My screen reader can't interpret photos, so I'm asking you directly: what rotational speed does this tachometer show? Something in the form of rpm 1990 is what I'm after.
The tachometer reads rpm 4000
